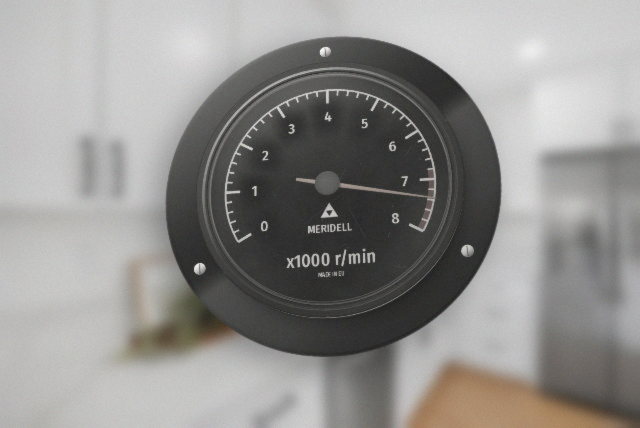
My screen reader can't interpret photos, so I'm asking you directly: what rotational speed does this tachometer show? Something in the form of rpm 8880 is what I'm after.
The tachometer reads rpm 7400
